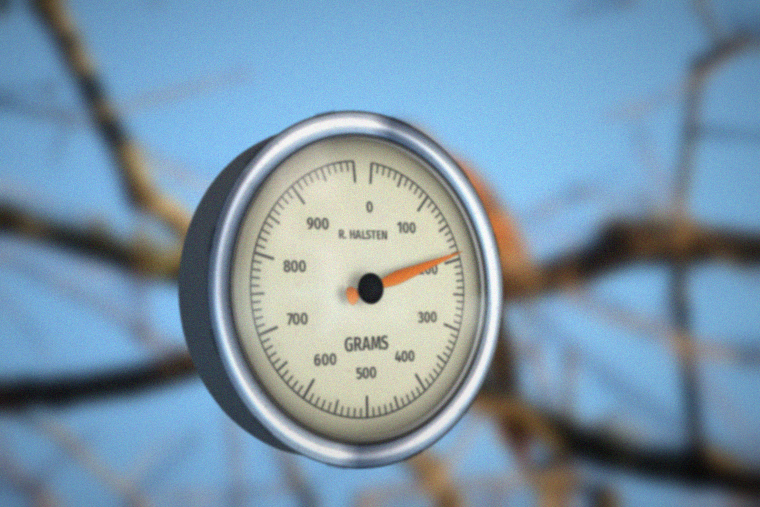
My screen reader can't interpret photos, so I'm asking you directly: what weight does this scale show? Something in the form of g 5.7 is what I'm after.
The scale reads g 190
